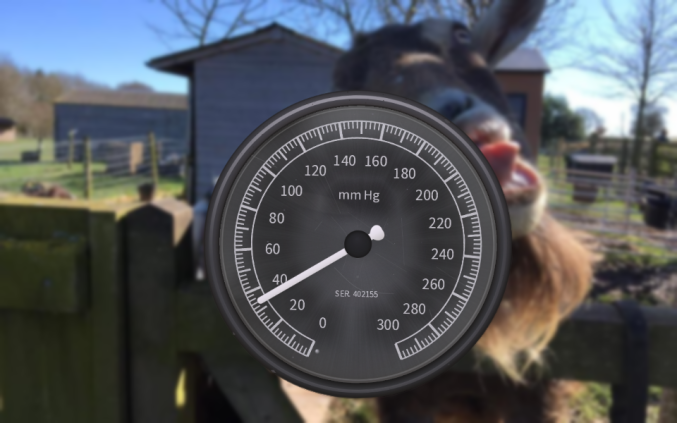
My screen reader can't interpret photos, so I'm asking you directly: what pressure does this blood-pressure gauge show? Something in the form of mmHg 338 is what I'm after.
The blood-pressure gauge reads mmHg 34
